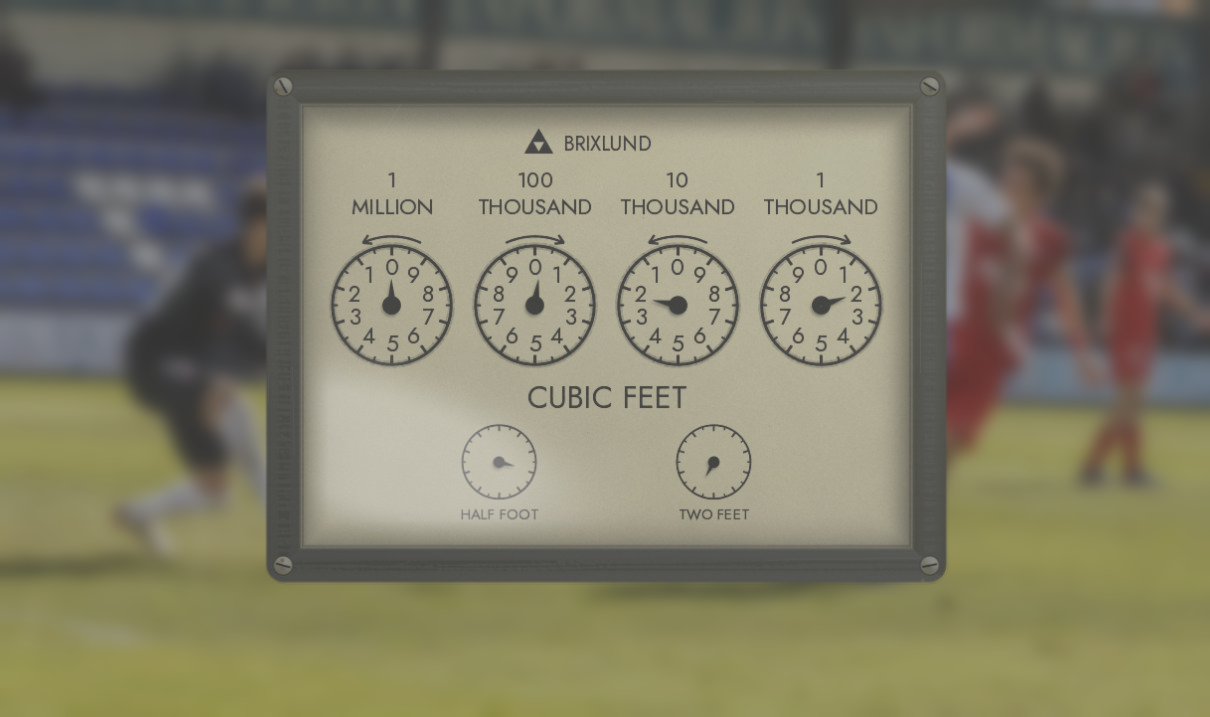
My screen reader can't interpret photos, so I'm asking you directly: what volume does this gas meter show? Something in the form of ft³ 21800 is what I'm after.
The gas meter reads ft³ 2200
